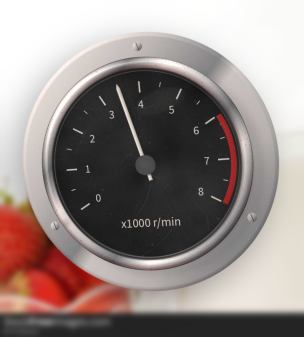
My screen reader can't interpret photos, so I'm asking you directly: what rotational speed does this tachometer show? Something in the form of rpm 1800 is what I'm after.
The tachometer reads rpm 3500
